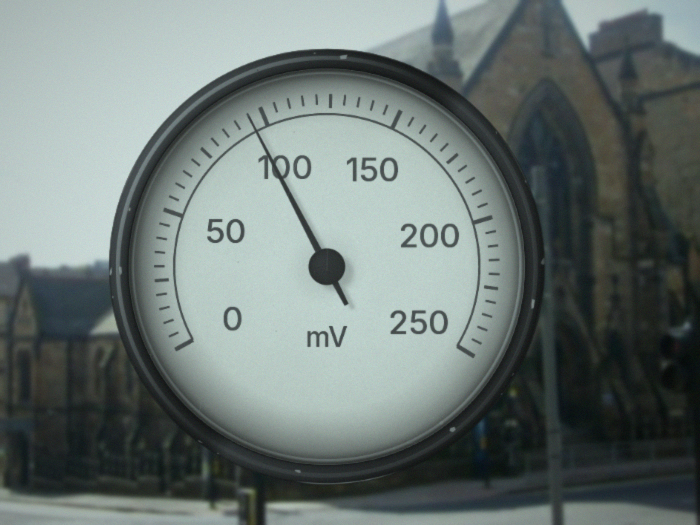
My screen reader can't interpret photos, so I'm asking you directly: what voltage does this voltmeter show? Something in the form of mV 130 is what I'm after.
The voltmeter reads mV 95
